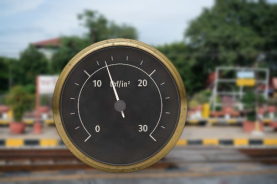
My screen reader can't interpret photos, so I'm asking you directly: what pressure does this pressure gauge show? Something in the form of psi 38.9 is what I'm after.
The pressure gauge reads psi 13
